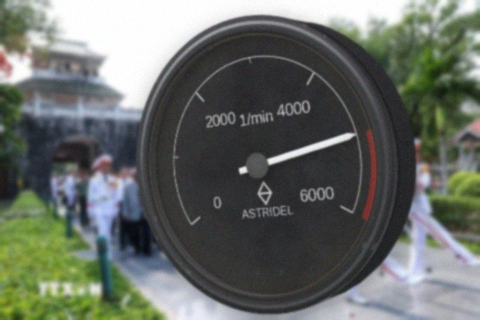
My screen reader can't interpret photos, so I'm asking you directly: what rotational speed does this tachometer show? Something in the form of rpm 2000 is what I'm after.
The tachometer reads rpm 5000
